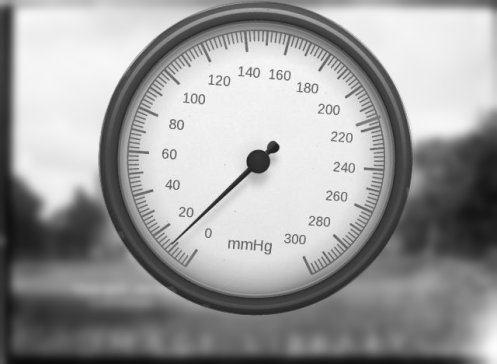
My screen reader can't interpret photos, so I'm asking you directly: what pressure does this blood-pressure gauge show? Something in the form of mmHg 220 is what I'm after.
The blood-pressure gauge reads mmHg 12
